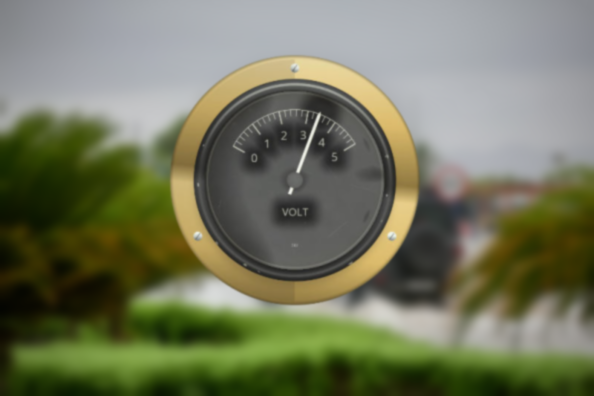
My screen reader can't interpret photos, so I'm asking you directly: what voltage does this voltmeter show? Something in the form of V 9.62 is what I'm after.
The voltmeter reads V 3.4
